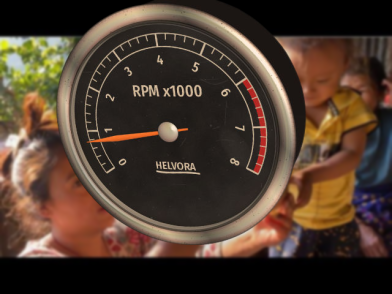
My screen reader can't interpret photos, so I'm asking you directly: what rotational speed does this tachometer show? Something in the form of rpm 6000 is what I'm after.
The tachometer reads rpm 800
